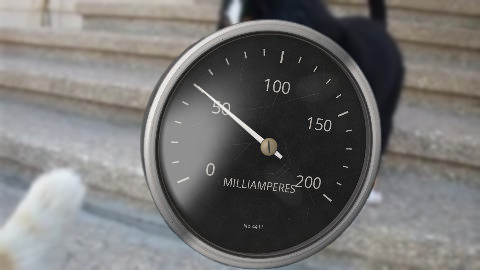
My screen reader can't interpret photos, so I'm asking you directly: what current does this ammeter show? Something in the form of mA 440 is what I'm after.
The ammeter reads mA 50
